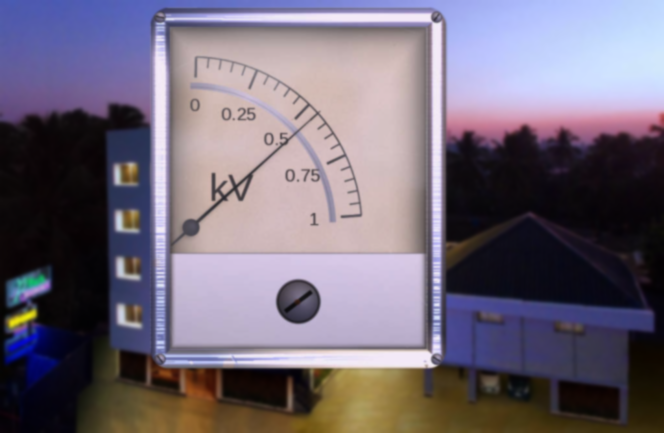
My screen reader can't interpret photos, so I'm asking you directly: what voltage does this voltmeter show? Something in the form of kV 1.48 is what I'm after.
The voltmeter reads kV 0.55
